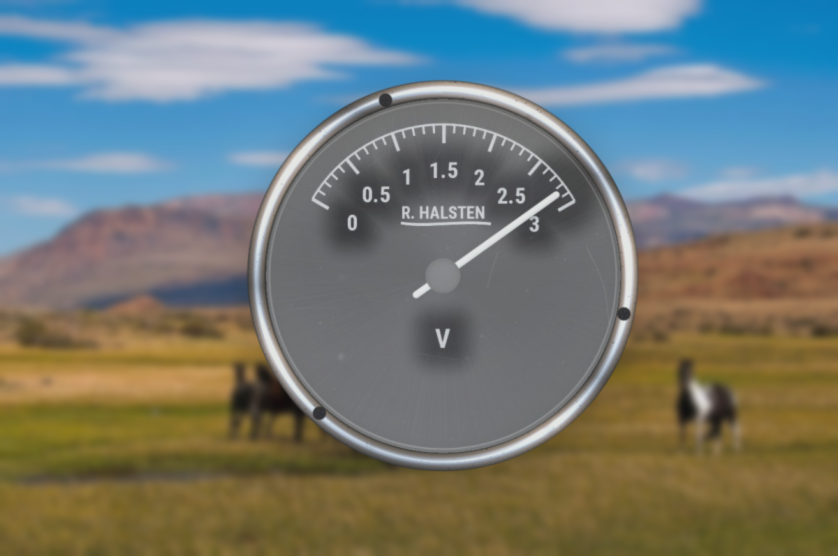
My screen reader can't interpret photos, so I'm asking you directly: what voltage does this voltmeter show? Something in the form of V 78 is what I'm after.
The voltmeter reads V 2.85
